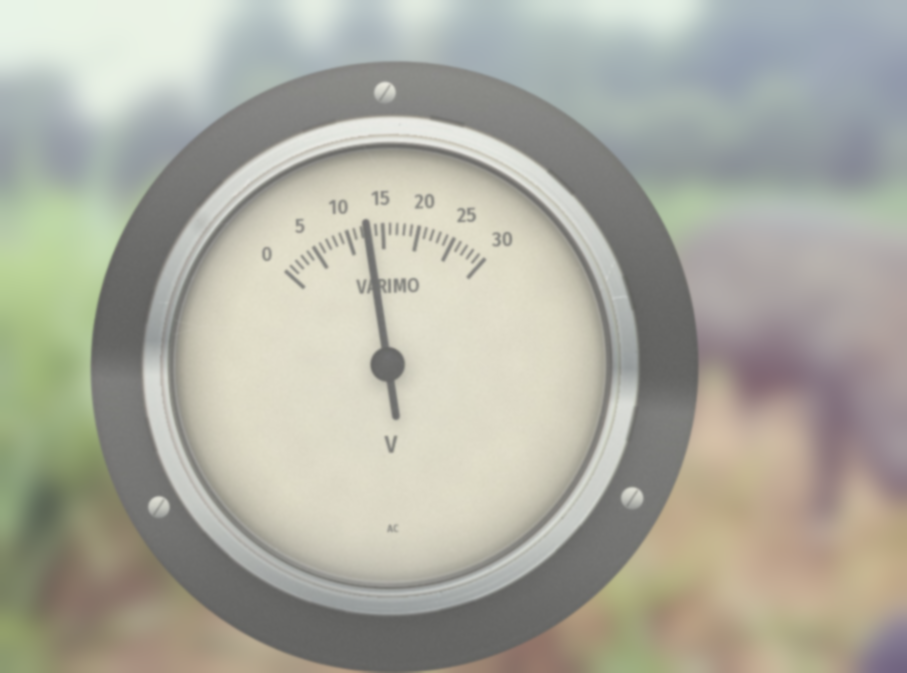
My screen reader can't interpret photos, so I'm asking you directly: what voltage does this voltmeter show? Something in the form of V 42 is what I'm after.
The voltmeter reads V 13
